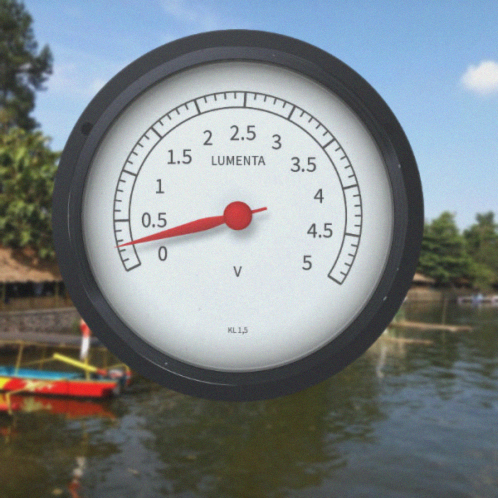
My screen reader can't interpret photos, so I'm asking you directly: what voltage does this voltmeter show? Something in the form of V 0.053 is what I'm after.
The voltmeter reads V 0.25
